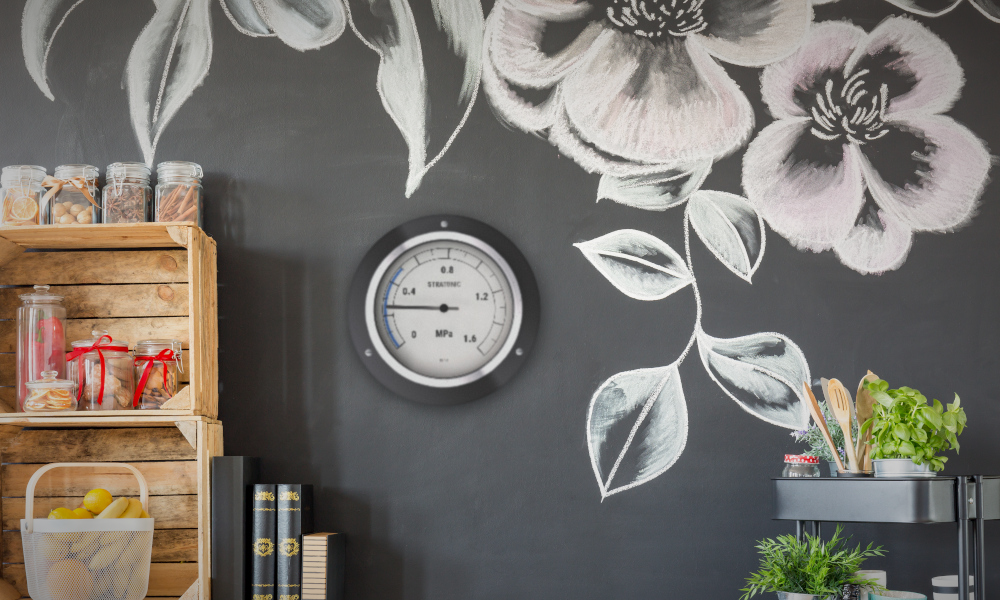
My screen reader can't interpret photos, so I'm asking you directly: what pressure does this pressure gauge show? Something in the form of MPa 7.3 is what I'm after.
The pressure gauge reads MPa 0.25
